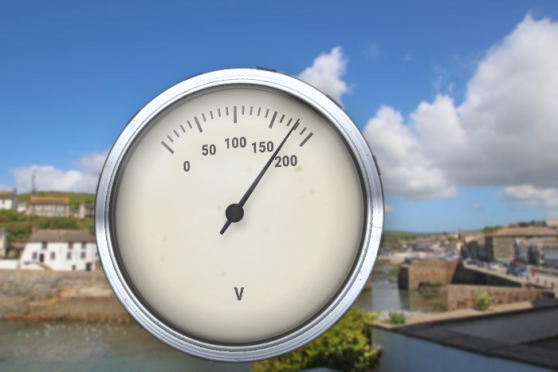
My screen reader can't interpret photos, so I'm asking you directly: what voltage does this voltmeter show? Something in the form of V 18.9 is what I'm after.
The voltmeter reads V 180
